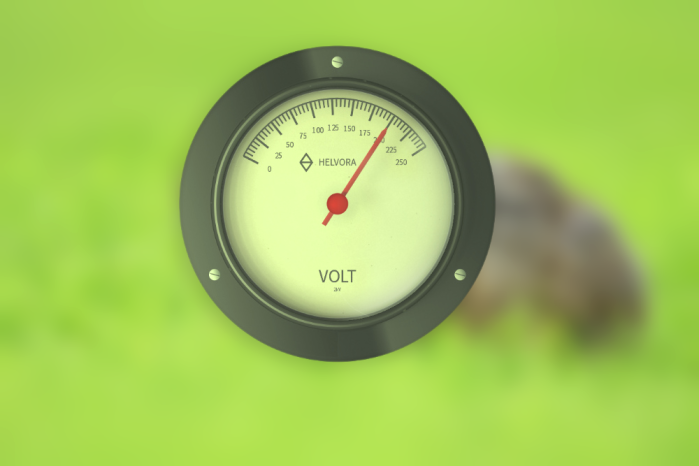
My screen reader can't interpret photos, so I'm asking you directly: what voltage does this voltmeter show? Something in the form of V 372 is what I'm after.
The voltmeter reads V 200
